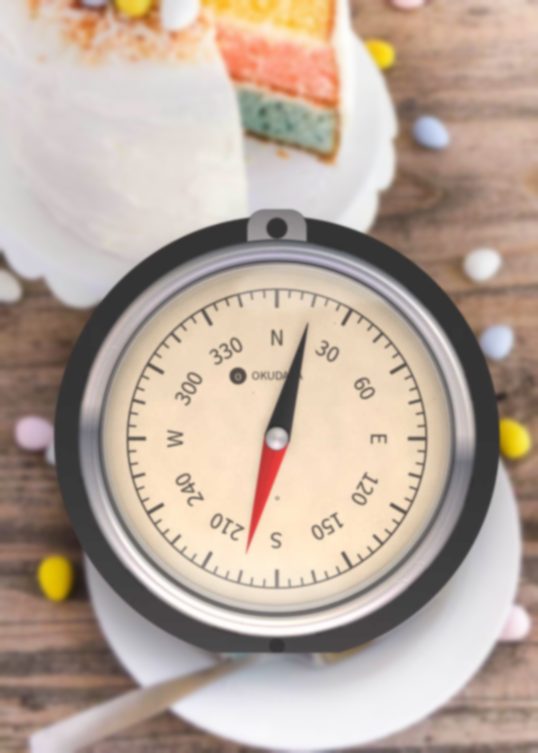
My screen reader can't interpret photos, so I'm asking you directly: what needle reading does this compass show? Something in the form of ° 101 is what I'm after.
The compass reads ° 195
